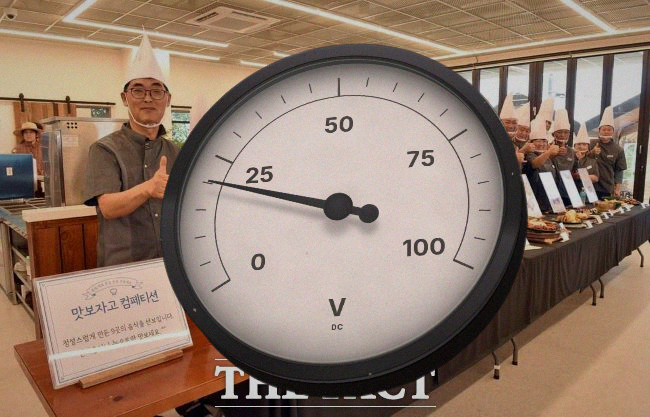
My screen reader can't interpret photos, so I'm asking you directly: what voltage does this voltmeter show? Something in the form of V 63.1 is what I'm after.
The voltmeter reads V 20
